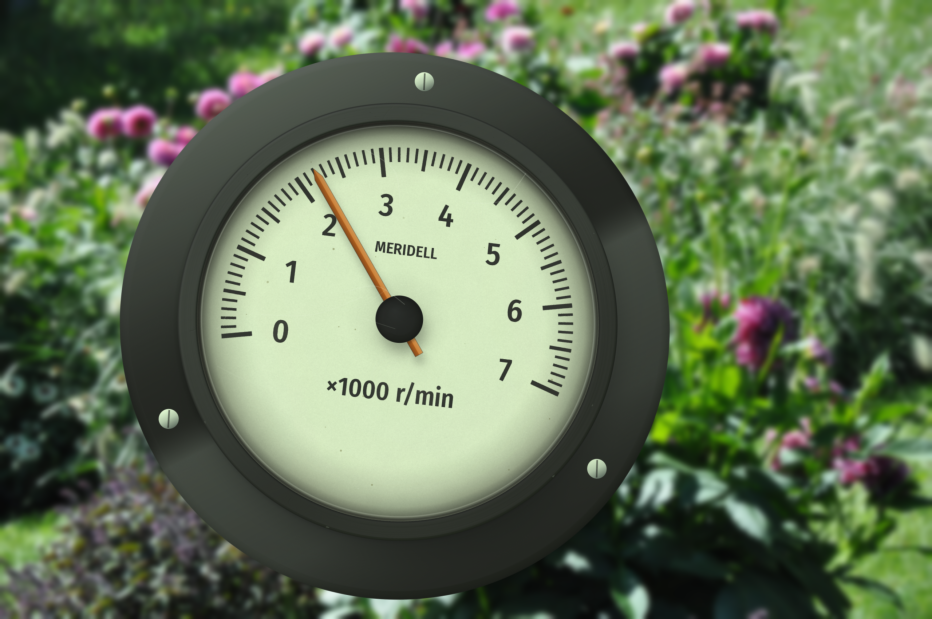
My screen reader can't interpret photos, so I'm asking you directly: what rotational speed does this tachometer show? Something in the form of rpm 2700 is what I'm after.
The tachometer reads rpm 2200
